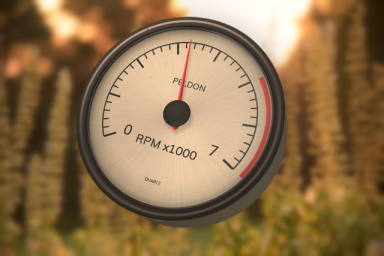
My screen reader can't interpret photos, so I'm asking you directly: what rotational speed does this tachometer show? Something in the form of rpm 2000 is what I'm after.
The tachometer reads rpm 3300
